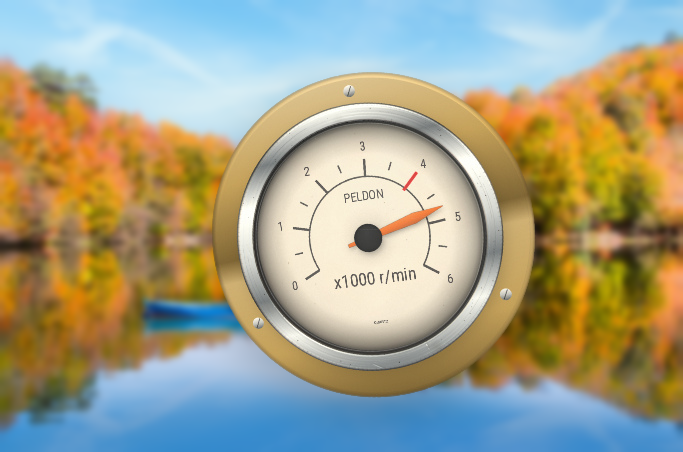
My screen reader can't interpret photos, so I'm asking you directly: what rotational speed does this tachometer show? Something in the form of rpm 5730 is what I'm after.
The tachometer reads rpm 4750
